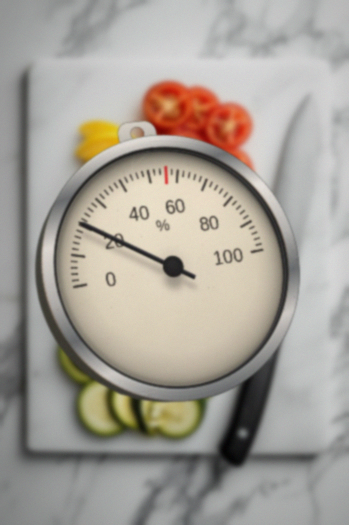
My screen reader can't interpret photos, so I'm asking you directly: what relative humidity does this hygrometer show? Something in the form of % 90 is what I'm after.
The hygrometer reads % 20
